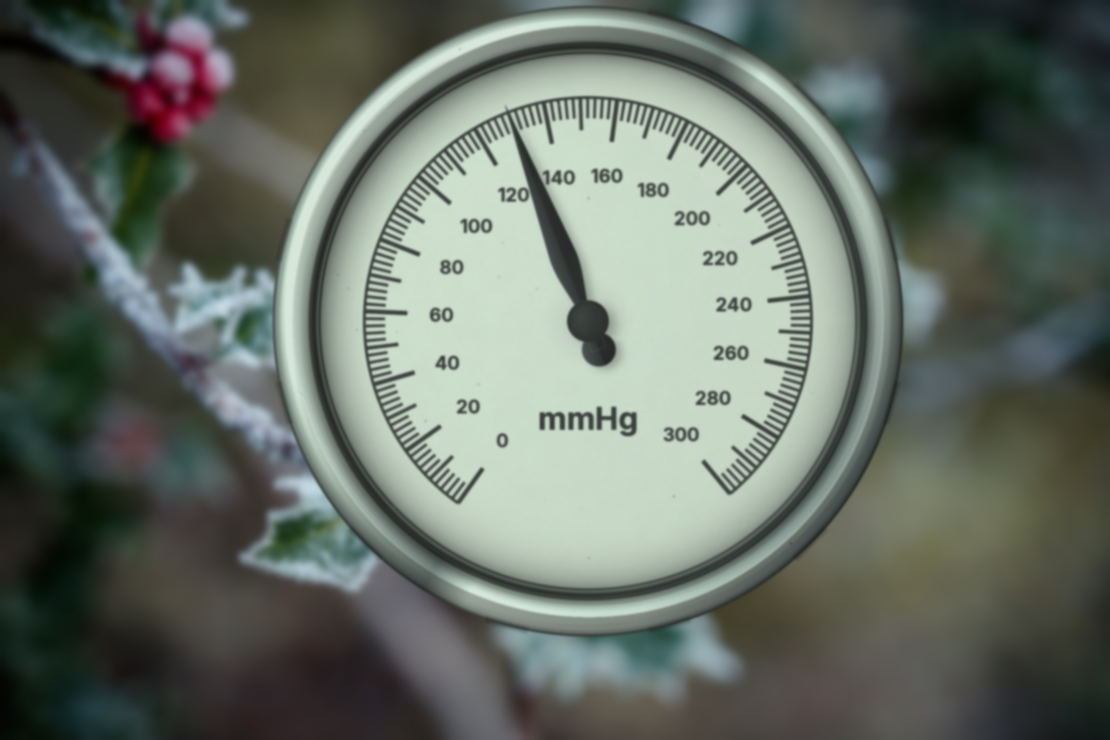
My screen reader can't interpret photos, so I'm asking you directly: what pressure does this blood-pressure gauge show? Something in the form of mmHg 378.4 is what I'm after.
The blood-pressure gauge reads mmHg 130
